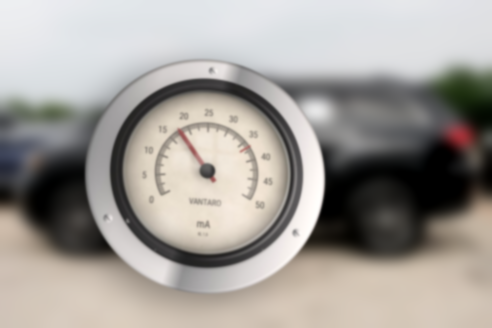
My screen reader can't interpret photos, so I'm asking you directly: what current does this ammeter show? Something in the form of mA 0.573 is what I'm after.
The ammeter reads mA 17.5
